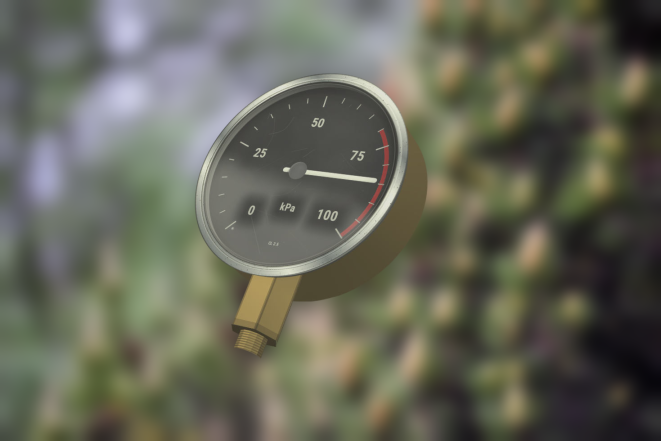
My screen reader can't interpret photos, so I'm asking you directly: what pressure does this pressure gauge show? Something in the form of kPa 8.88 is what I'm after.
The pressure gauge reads kPa 85
